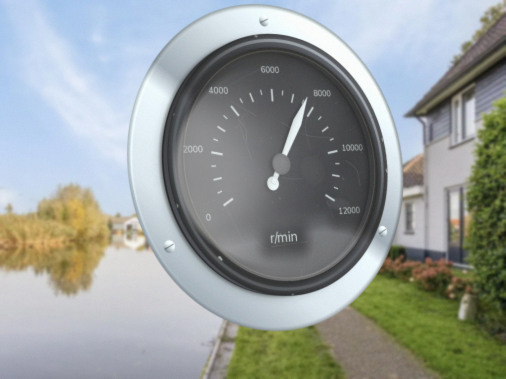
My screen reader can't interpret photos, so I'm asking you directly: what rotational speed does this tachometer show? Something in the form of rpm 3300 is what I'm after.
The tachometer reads rpm 7500
